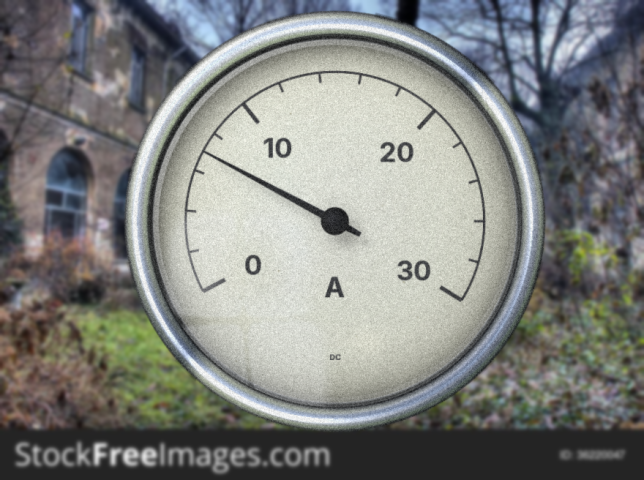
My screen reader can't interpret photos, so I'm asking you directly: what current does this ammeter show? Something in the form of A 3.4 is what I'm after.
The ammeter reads A 7
